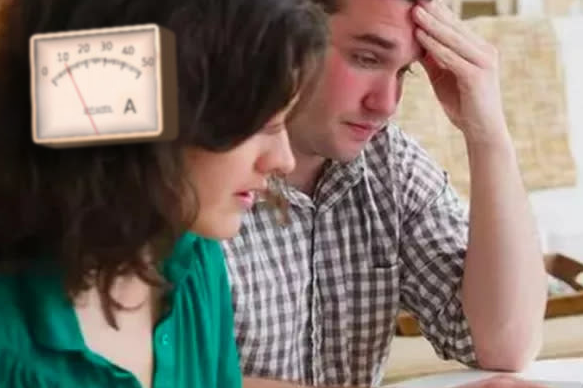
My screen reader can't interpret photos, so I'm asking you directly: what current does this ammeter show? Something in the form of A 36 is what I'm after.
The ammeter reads A 10
